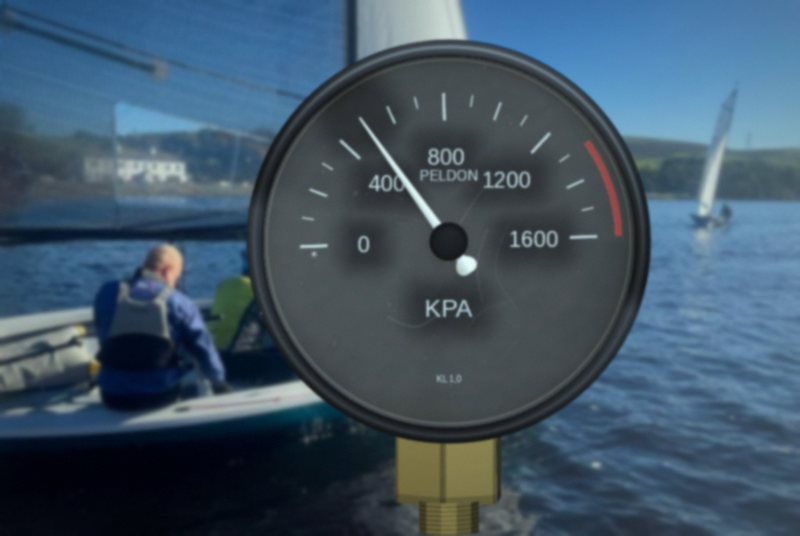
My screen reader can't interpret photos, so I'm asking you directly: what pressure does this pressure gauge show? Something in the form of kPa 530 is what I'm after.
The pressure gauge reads kPa 500
